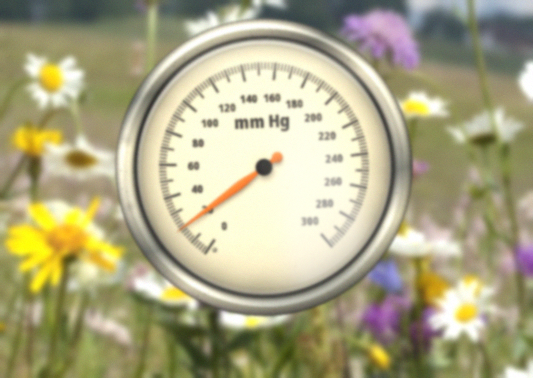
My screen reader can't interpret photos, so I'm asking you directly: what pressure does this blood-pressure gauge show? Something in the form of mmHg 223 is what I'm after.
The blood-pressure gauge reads mmHg 20
